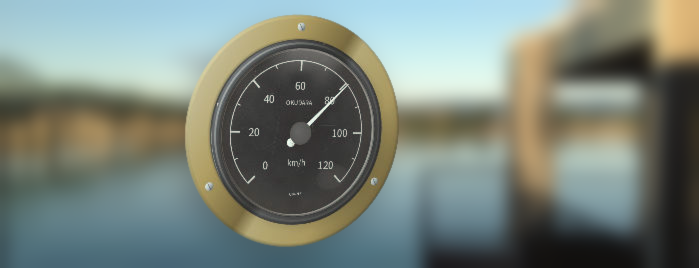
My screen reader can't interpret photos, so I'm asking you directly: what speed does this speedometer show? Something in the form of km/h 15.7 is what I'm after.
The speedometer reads km/h 80
